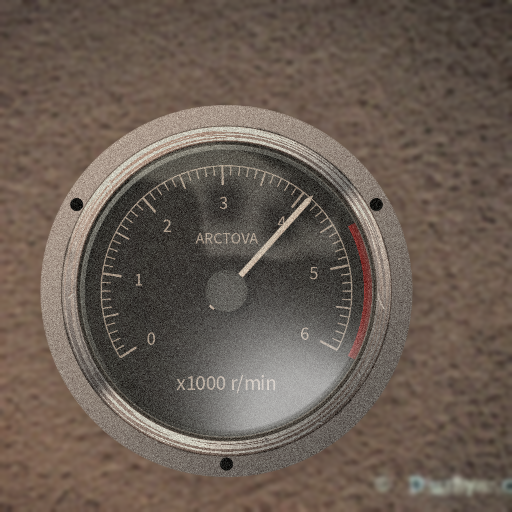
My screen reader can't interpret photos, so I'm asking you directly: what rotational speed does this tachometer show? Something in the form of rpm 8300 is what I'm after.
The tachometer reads rpm 4100
